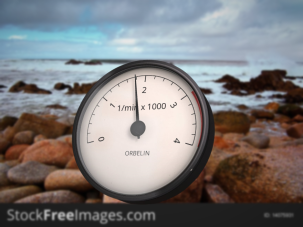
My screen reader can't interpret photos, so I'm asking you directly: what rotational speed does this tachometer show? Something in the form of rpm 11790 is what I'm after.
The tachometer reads rpm 1800
